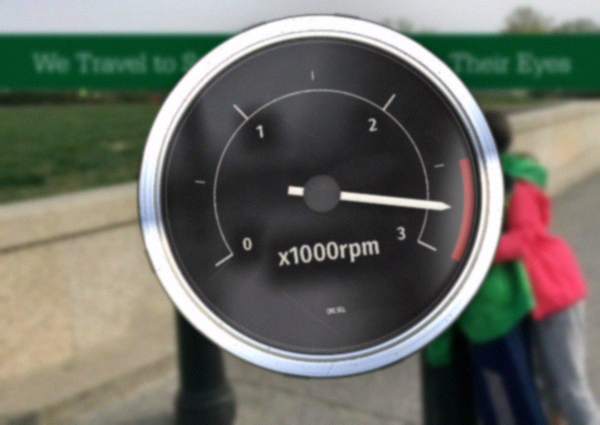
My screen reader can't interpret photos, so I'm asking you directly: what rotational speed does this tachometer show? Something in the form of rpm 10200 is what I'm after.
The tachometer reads rpm 2750
